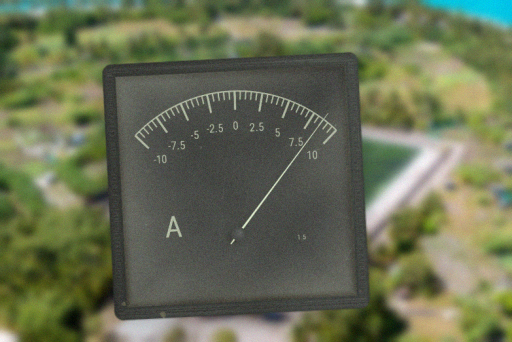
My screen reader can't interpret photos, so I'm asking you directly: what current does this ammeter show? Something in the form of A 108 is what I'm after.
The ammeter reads A 8.5
